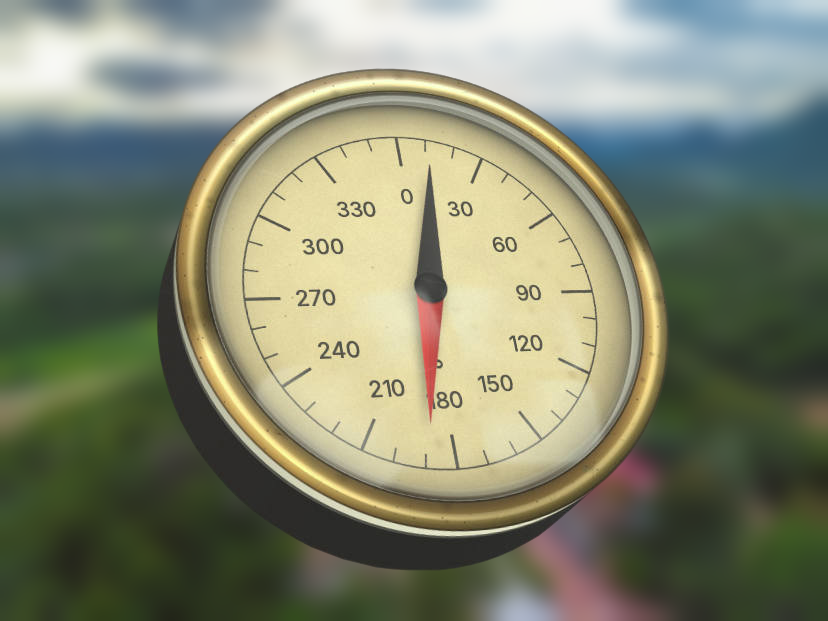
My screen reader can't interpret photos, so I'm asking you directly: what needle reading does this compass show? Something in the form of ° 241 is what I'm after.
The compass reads ° 190
